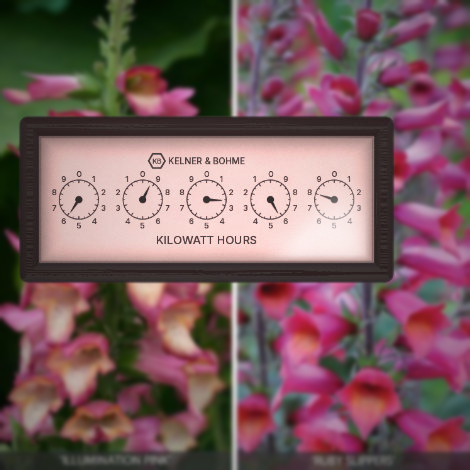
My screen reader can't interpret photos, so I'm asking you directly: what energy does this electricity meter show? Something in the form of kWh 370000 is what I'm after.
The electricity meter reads kWh 59258
